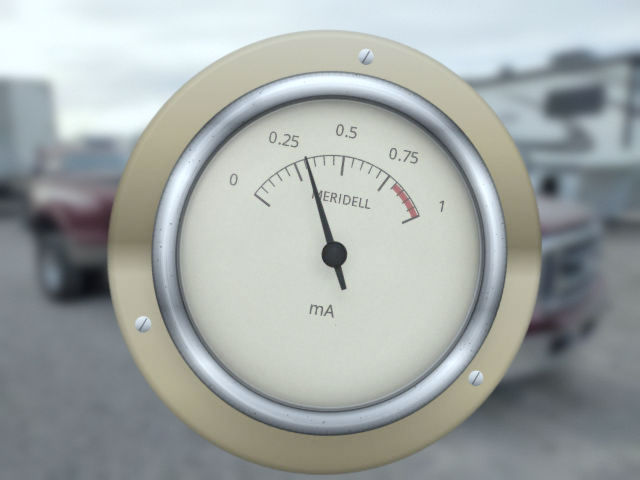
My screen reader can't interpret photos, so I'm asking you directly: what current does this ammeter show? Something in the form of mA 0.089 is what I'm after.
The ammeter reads mA 0.3
